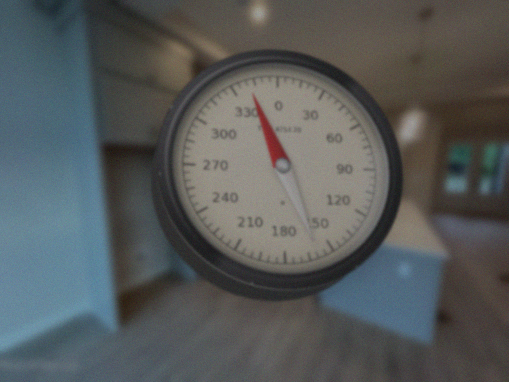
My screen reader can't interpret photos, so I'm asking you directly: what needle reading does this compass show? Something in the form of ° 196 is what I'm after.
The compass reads ° 340
